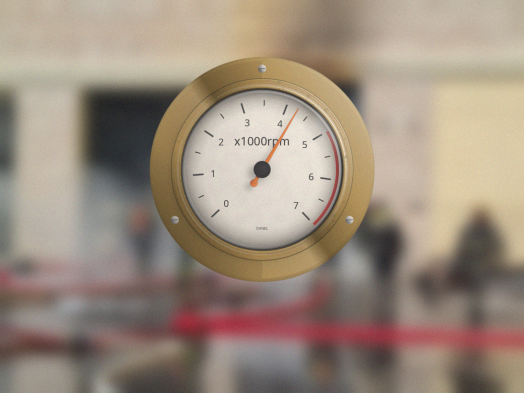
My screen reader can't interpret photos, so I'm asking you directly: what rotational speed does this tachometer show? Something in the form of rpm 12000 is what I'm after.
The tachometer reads rpm 4250
